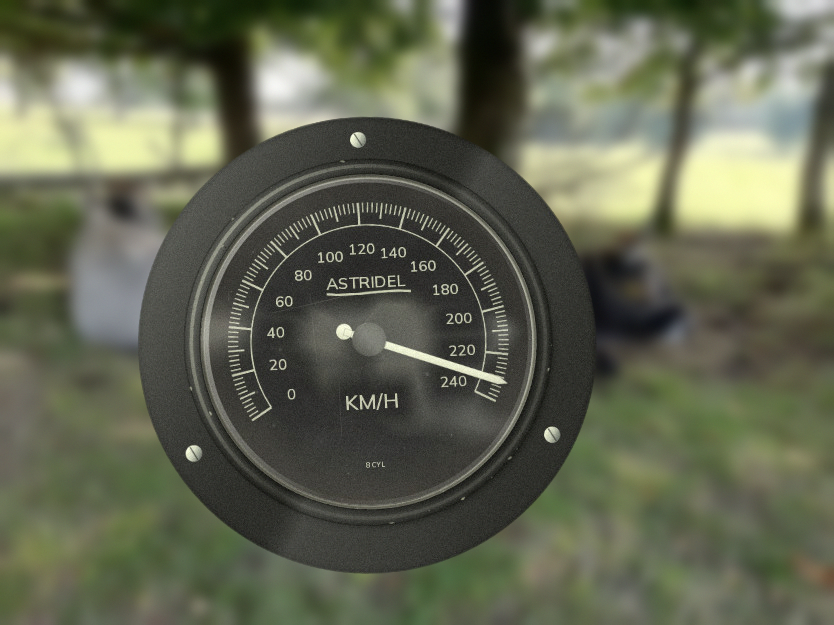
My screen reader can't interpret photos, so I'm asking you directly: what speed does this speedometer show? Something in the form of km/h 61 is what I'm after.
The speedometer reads km/h 232
